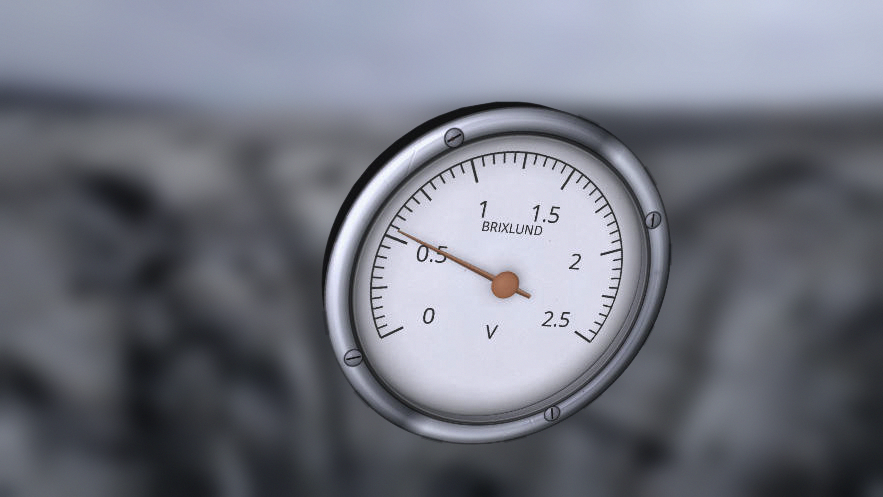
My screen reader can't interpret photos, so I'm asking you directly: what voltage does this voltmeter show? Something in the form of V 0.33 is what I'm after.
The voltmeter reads V 0.55
